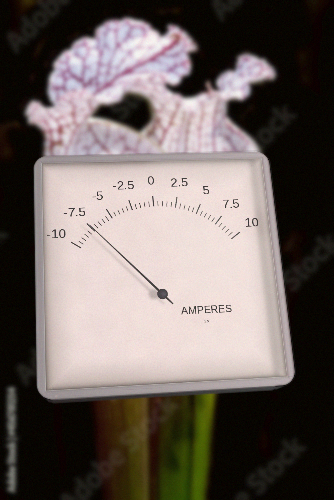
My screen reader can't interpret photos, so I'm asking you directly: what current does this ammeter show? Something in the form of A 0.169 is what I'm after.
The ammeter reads A -7.5
